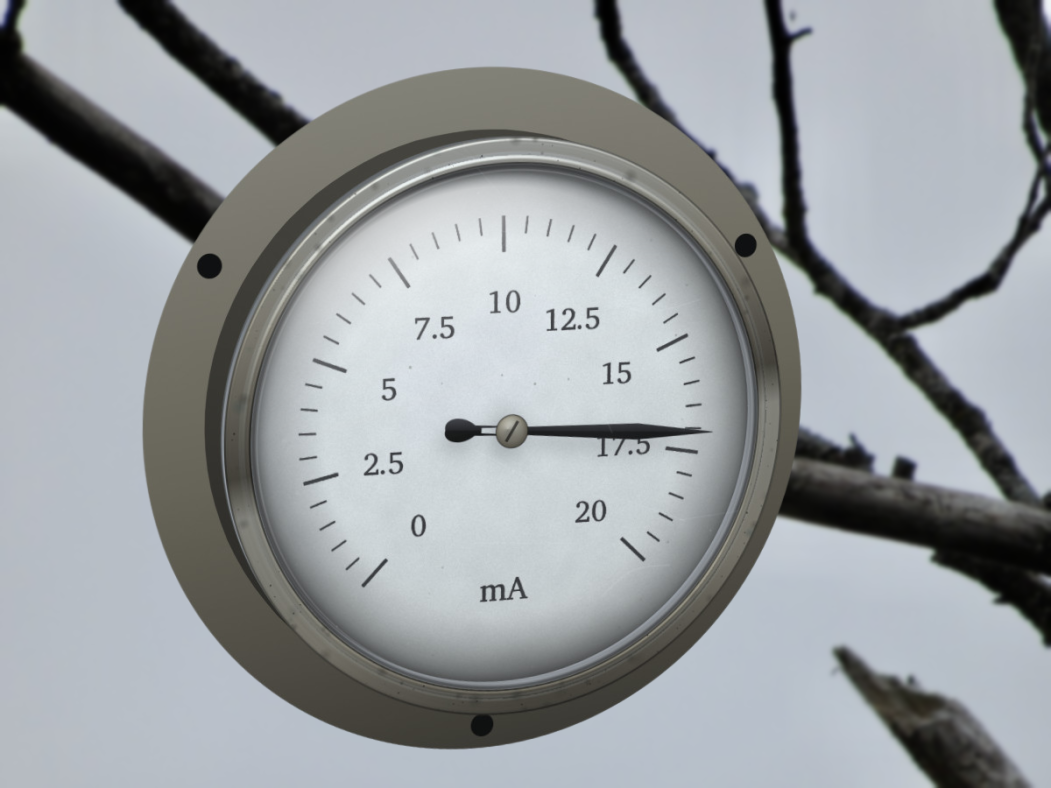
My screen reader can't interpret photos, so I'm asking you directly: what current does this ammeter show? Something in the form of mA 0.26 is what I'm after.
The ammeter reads mA 17
